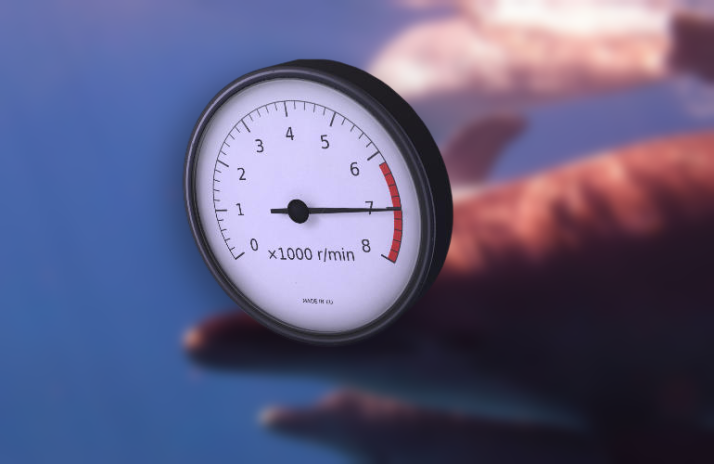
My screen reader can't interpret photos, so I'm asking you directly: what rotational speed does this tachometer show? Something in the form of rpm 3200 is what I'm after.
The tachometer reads rpm 7000
